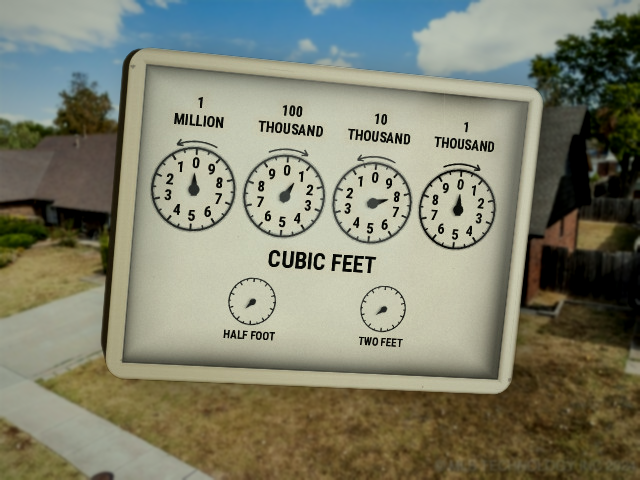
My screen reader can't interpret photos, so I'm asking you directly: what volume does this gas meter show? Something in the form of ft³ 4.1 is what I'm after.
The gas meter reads ft³ 8000
